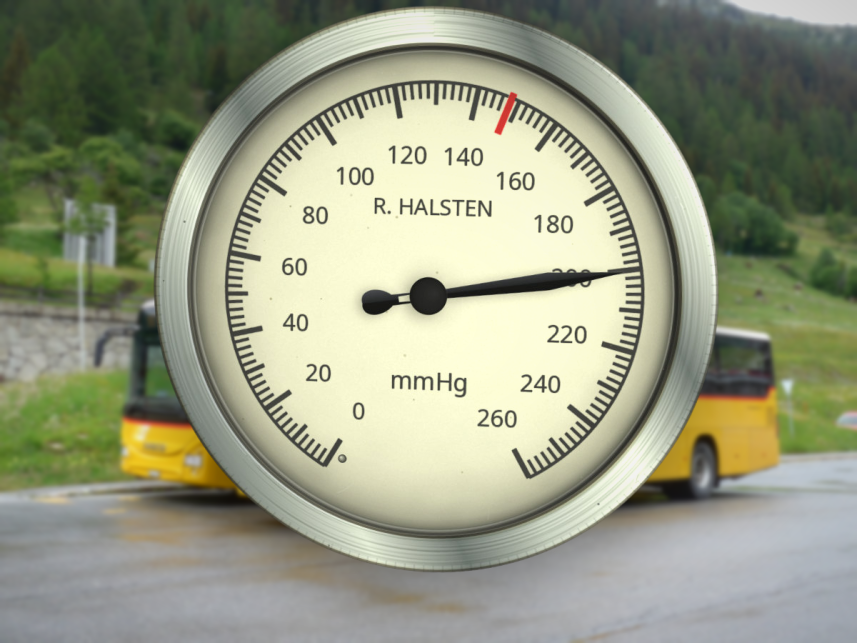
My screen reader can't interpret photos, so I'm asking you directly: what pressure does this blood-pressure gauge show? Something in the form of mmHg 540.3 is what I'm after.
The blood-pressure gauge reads mmHg 200
